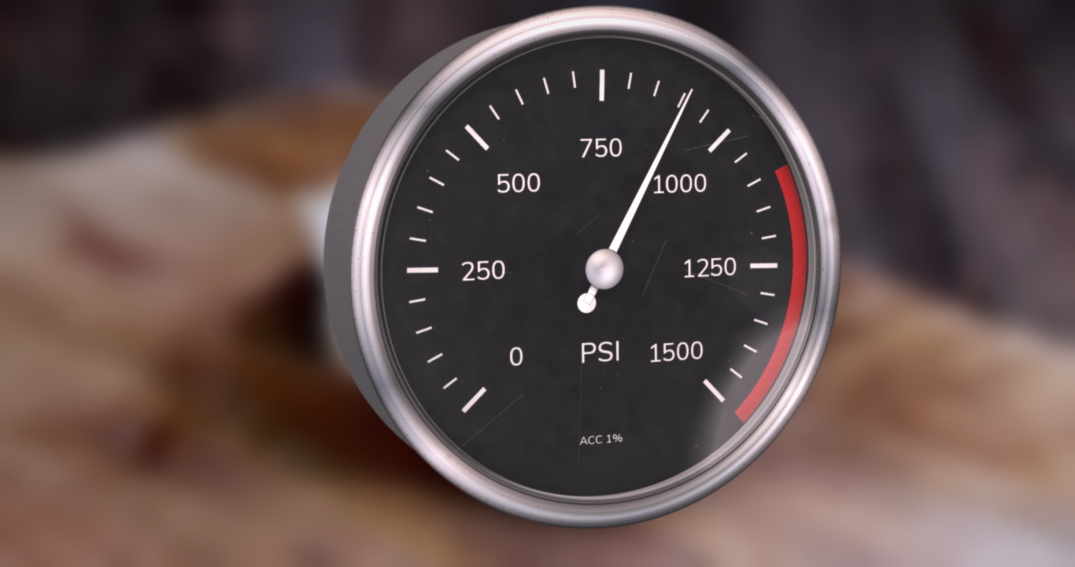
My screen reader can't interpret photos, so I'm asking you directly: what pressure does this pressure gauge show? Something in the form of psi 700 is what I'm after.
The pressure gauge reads psi 900
